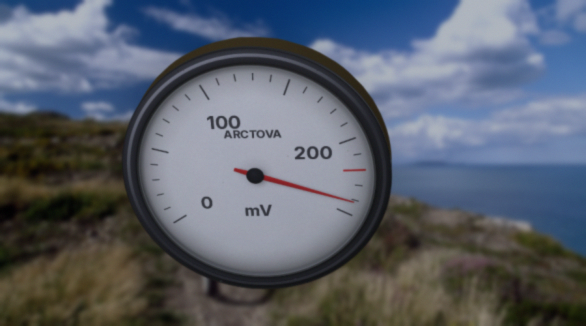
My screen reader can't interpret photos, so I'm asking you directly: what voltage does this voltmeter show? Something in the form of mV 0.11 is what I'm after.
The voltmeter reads mV 240
